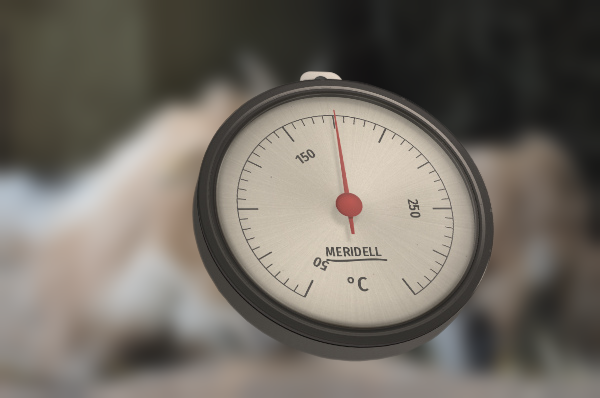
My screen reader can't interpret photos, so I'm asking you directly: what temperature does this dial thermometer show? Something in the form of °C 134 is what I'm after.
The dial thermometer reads °C 175
